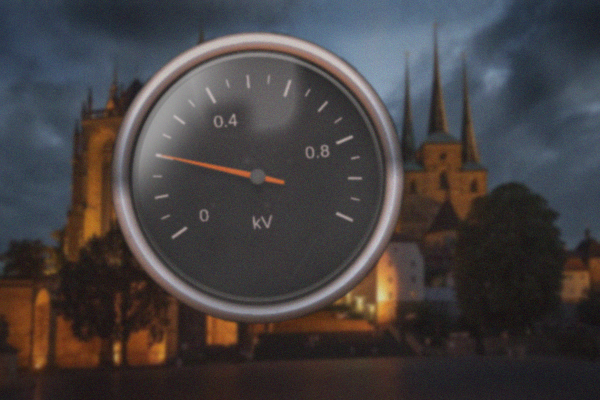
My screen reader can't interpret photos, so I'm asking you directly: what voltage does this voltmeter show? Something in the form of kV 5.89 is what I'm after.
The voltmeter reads kV 0.2
